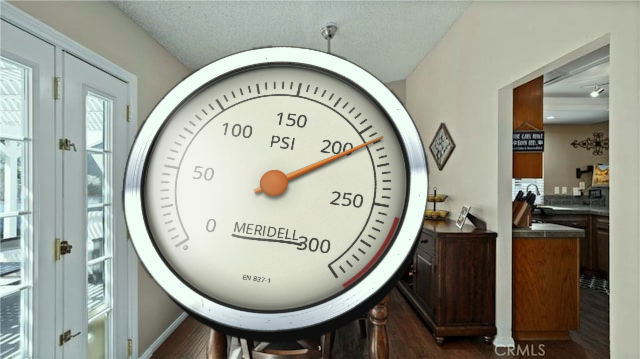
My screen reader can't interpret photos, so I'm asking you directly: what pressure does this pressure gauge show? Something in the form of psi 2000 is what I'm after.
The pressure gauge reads psi 210
